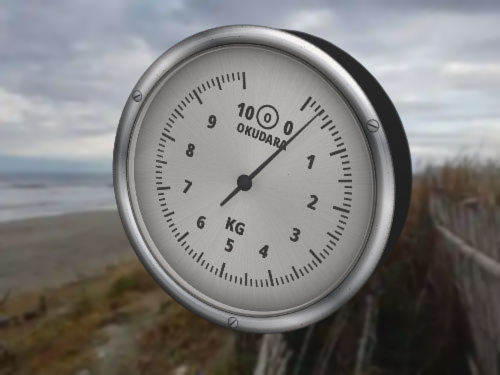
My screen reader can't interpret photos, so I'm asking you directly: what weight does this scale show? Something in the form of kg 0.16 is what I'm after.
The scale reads kg 0.3
